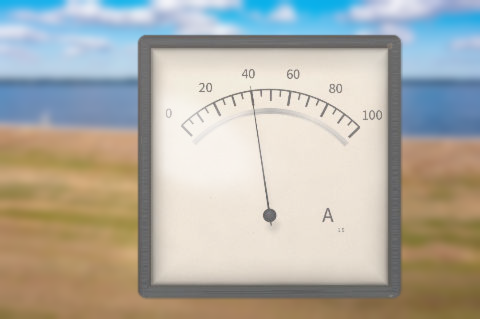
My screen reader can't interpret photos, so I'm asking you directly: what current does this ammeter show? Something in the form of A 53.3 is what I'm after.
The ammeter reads A 40
